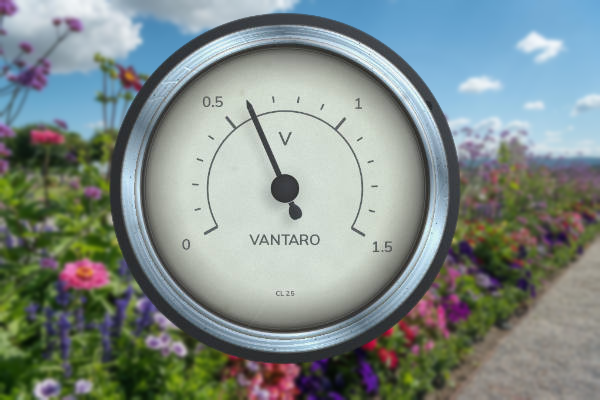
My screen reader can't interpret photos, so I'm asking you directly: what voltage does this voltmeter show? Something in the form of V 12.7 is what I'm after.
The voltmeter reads V 0.6
